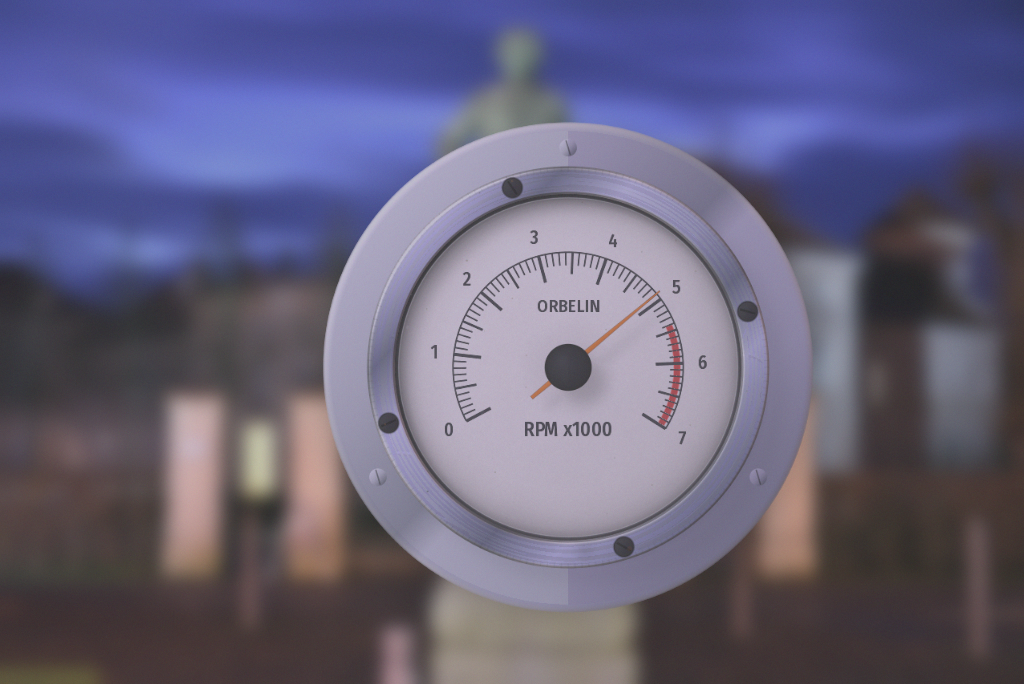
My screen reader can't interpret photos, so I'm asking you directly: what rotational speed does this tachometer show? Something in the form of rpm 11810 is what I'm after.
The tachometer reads rpm 4900
